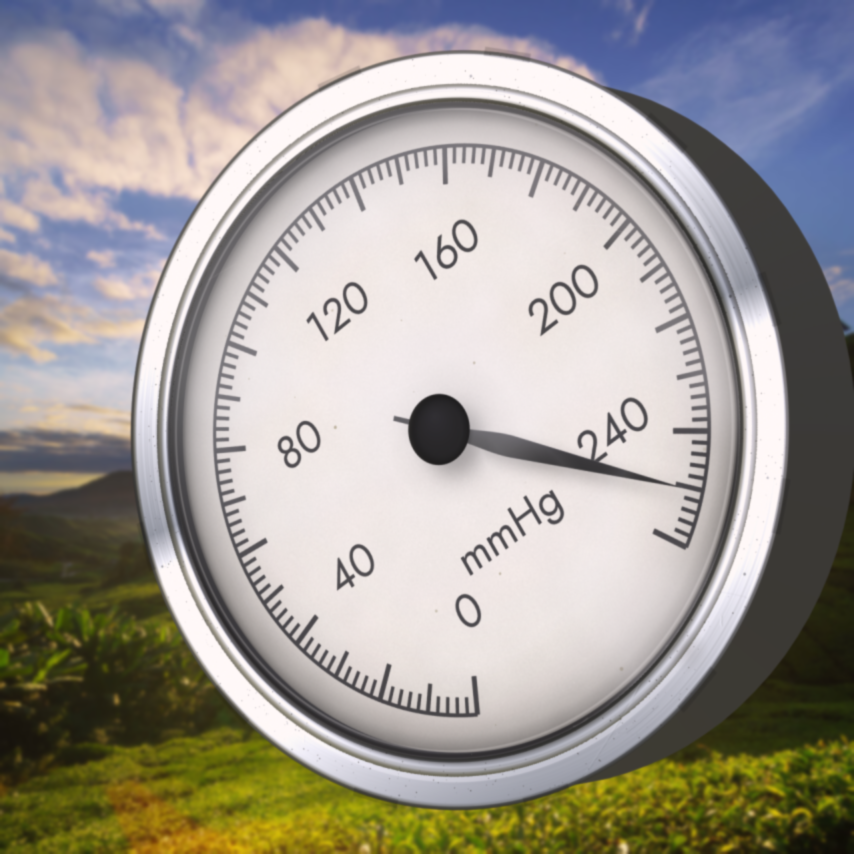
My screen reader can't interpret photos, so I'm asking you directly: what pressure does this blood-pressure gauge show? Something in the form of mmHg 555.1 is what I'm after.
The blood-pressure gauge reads mmHg 250
